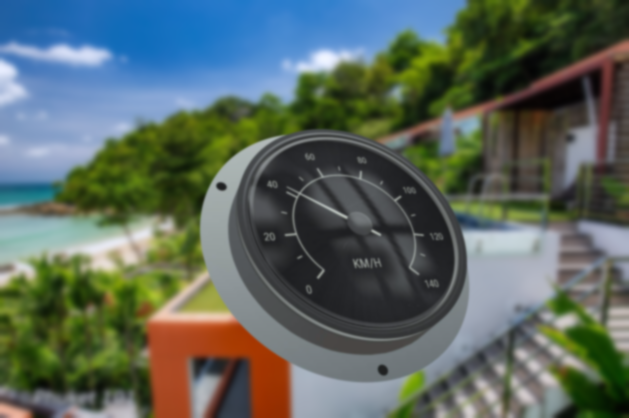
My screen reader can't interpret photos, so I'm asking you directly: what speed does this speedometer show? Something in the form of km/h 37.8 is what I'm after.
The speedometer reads km/h 40
